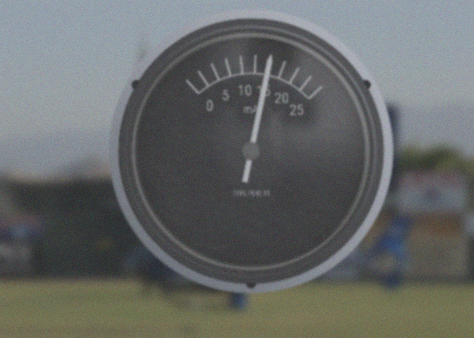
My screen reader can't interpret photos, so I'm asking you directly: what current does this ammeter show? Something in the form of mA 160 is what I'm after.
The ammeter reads mA 15
